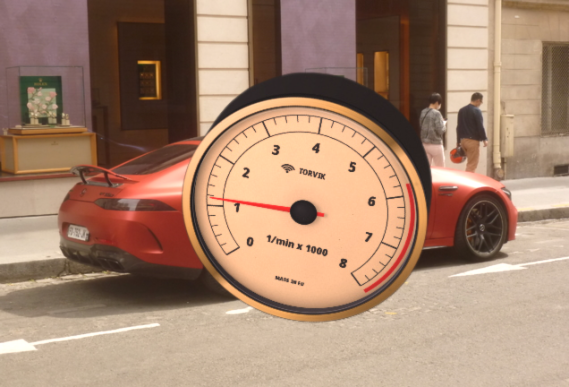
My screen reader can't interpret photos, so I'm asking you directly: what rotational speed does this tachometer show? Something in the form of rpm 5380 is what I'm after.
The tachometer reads rpm 1200
